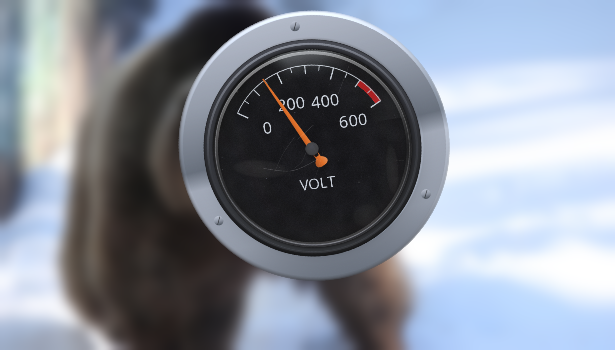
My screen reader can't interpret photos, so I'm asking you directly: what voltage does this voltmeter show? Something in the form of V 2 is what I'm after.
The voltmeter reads V 150
